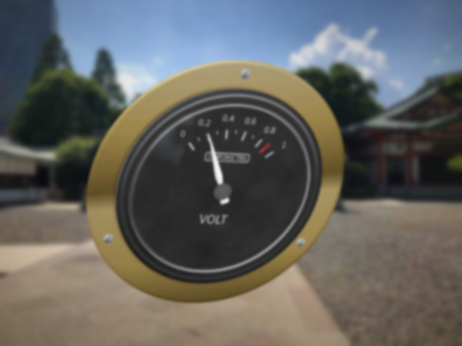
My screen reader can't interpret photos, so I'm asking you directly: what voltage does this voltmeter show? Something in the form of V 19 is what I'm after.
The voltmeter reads V 0.2
